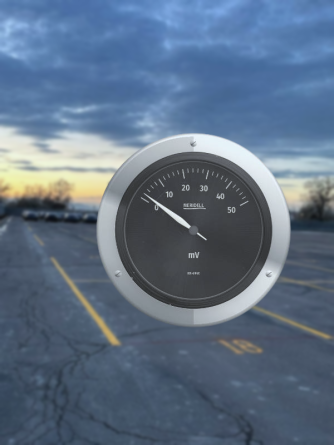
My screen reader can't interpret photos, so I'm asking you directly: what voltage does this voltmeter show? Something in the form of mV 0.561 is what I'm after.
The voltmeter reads mV 2
